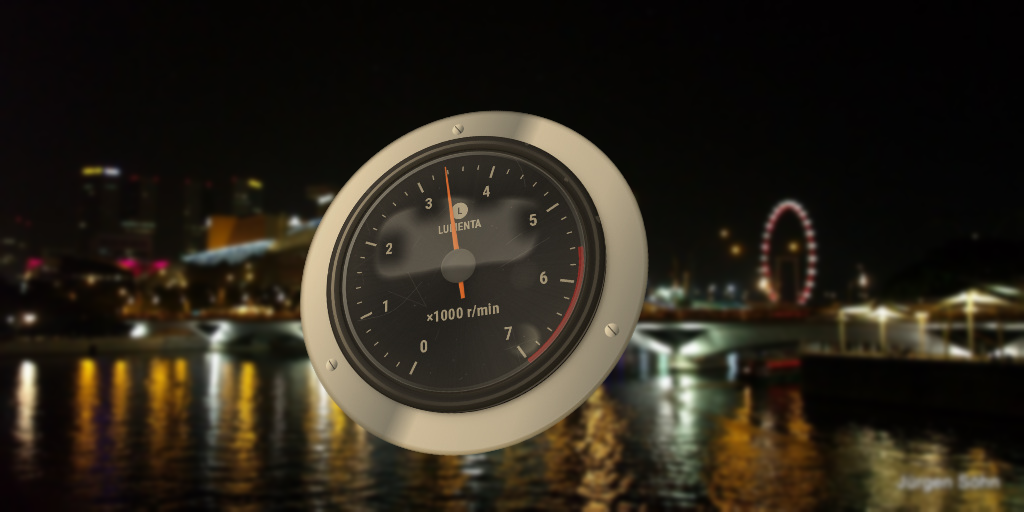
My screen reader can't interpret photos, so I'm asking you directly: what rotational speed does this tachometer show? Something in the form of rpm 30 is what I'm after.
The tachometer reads rpm 3400
